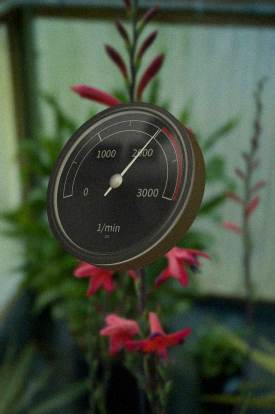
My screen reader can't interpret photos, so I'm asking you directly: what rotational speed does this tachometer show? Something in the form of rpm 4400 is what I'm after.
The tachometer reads rpm 2000
